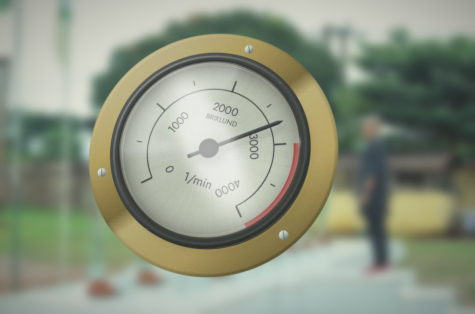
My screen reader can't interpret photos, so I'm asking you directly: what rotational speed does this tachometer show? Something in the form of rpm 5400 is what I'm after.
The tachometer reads rpm 2750
